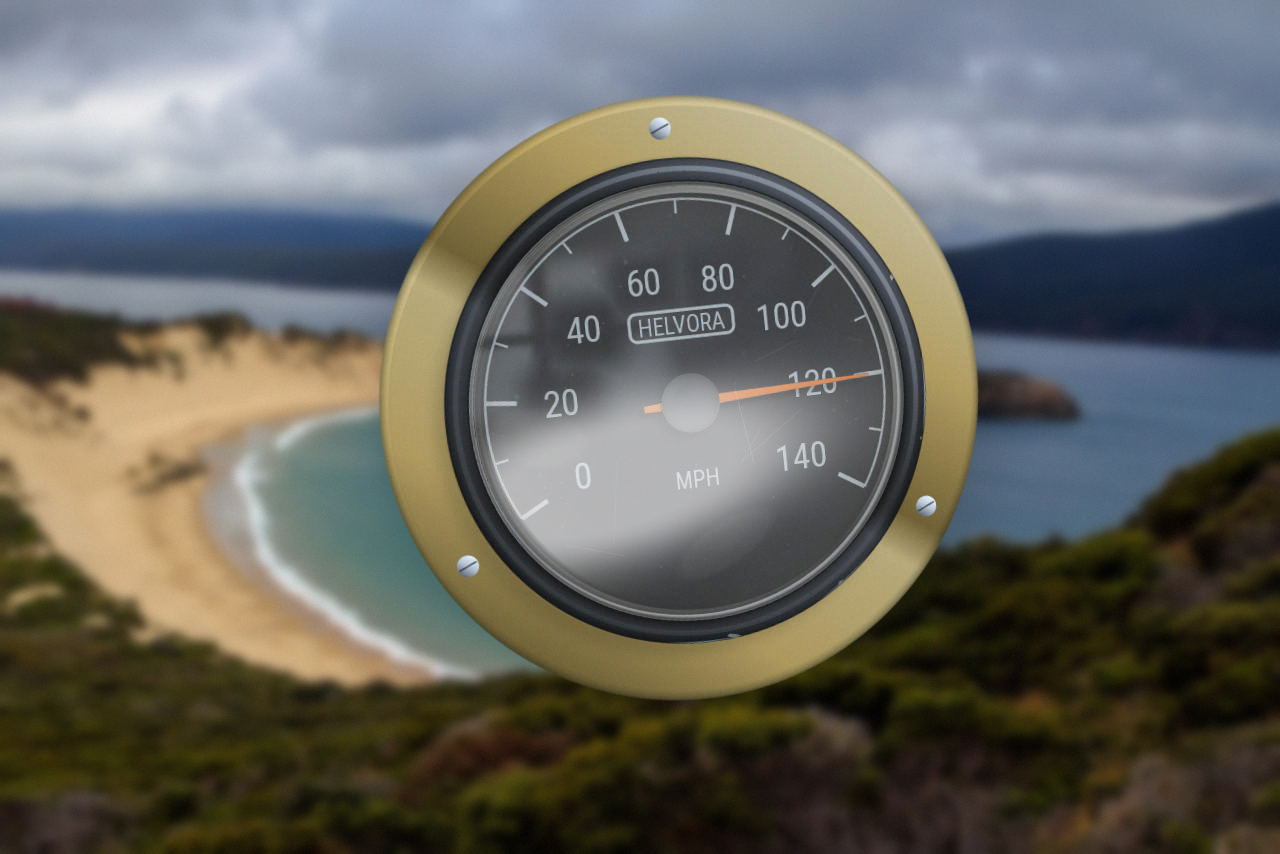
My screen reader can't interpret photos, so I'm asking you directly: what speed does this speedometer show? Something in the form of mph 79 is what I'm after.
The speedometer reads mph 120
